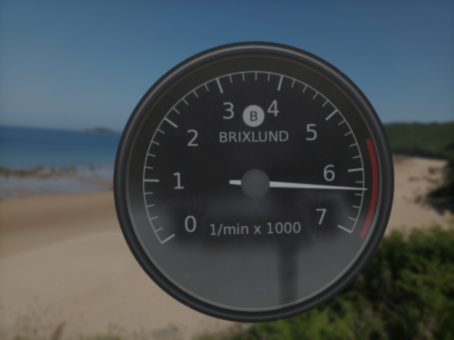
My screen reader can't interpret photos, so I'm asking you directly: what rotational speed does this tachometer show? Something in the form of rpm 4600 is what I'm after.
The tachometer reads rpm 6300
